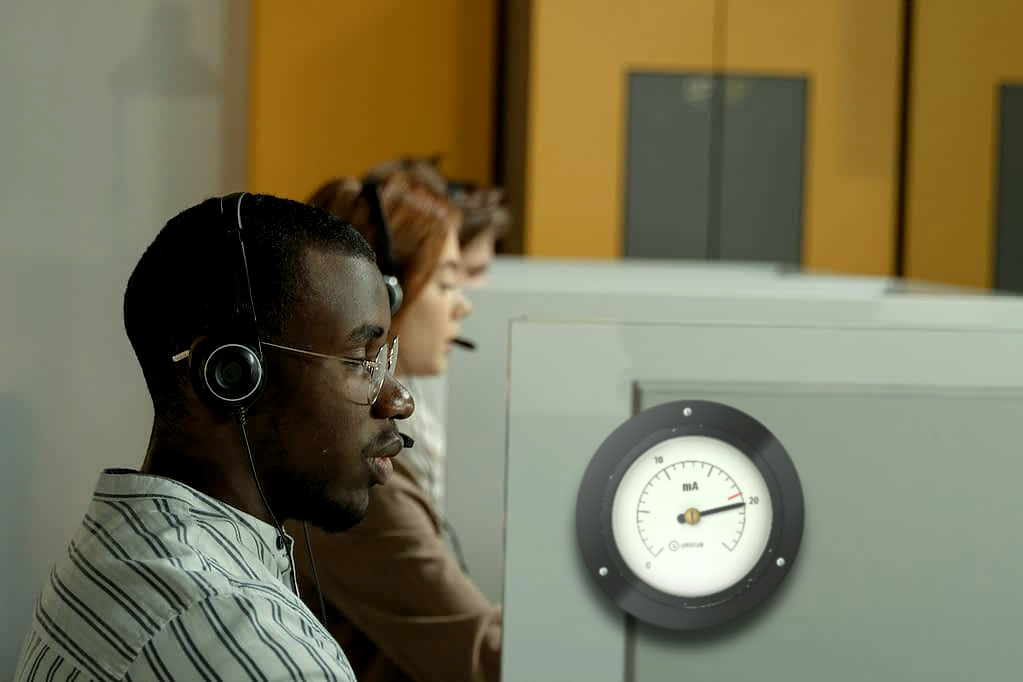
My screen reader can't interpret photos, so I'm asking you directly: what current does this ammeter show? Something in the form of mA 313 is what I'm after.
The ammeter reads mA 20
